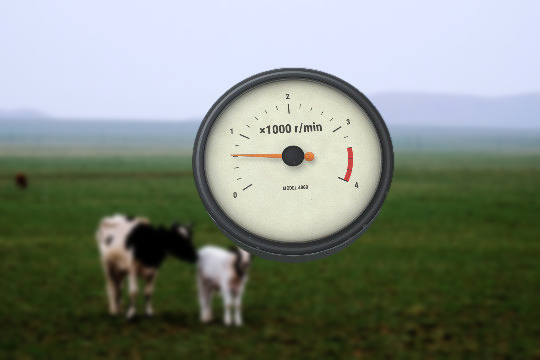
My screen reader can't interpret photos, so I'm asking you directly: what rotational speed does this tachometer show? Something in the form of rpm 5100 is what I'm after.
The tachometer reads rpm 600
